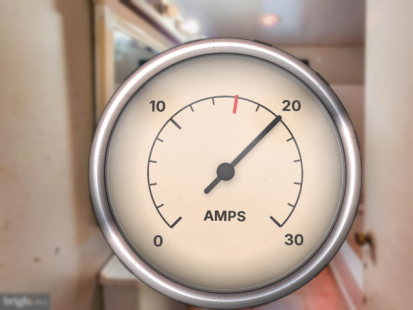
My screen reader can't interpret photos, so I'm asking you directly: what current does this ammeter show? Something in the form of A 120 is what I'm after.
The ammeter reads A 20
